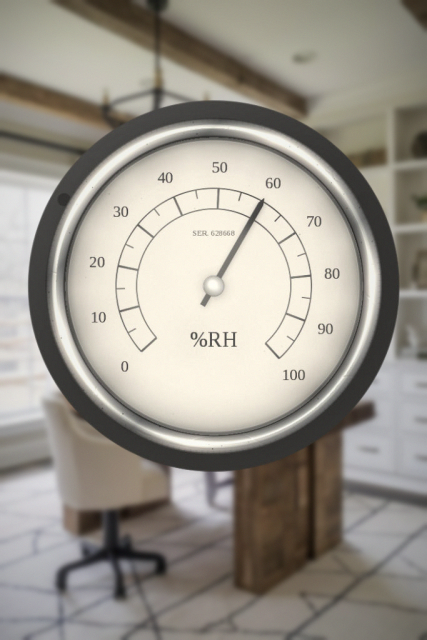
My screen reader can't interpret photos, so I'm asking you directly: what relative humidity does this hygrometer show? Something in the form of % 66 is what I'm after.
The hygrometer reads % 60
